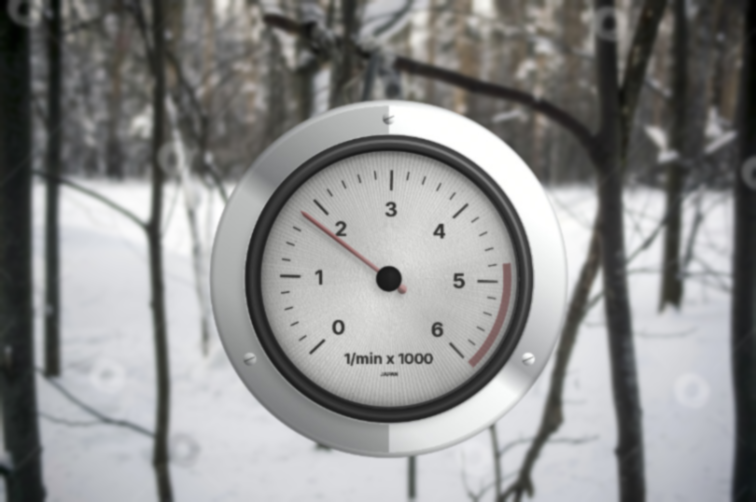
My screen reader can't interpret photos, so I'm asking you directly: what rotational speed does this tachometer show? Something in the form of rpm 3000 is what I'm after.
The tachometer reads rpm 1800
